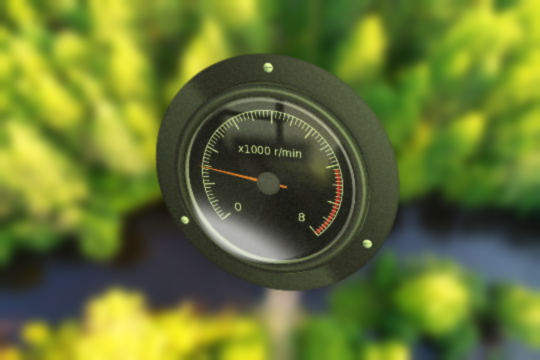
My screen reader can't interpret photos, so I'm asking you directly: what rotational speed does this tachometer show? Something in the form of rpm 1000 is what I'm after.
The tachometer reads rpm 1500
